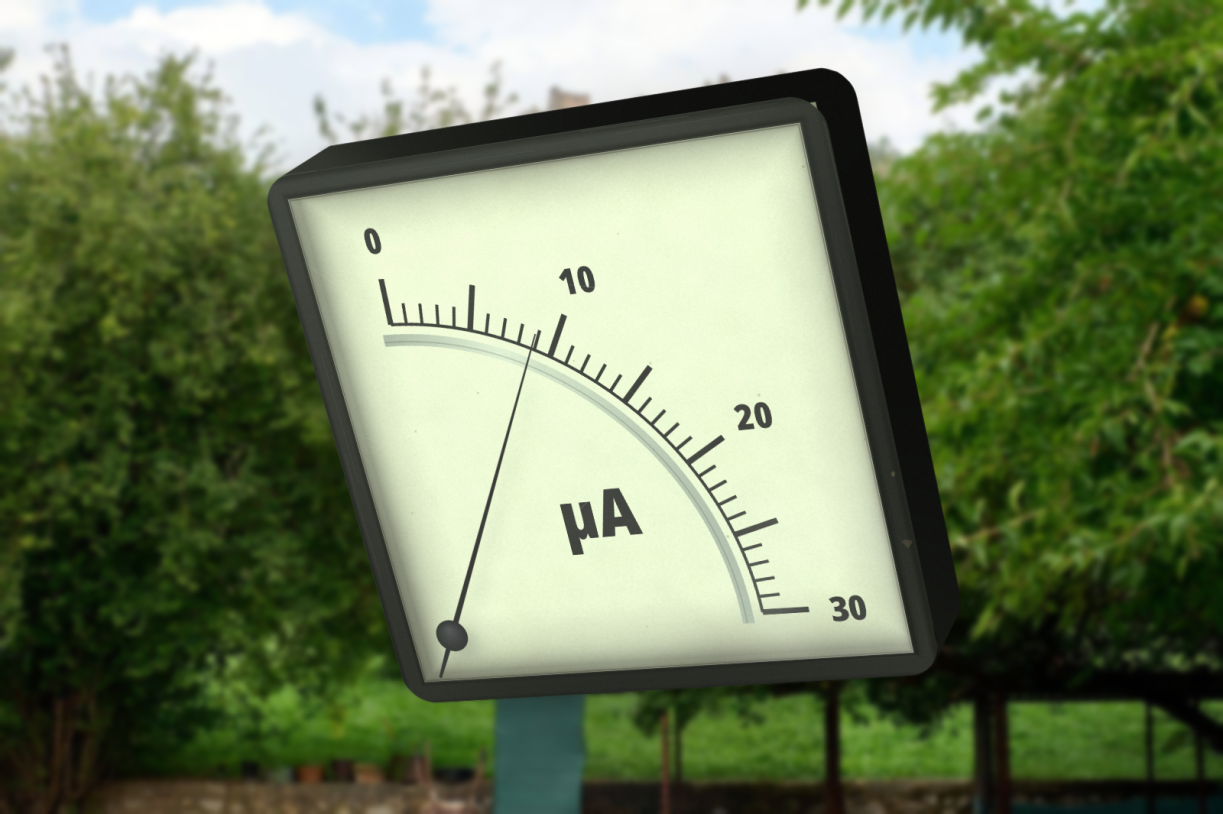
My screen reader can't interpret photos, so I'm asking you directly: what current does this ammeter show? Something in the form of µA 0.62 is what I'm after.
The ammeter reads µA 9
